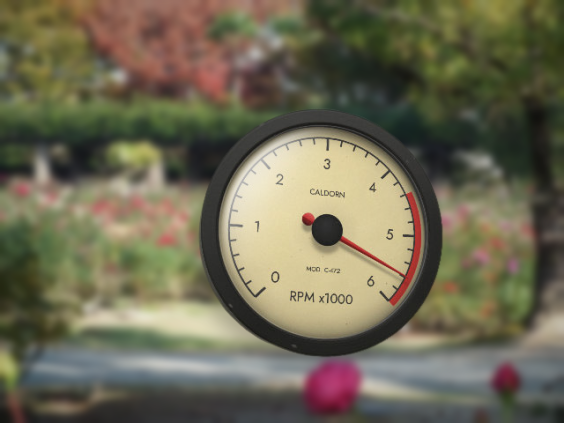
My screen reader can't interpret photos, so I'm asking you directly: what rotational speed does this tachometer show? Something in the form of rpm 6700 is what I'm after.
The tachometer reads rpm 5600
